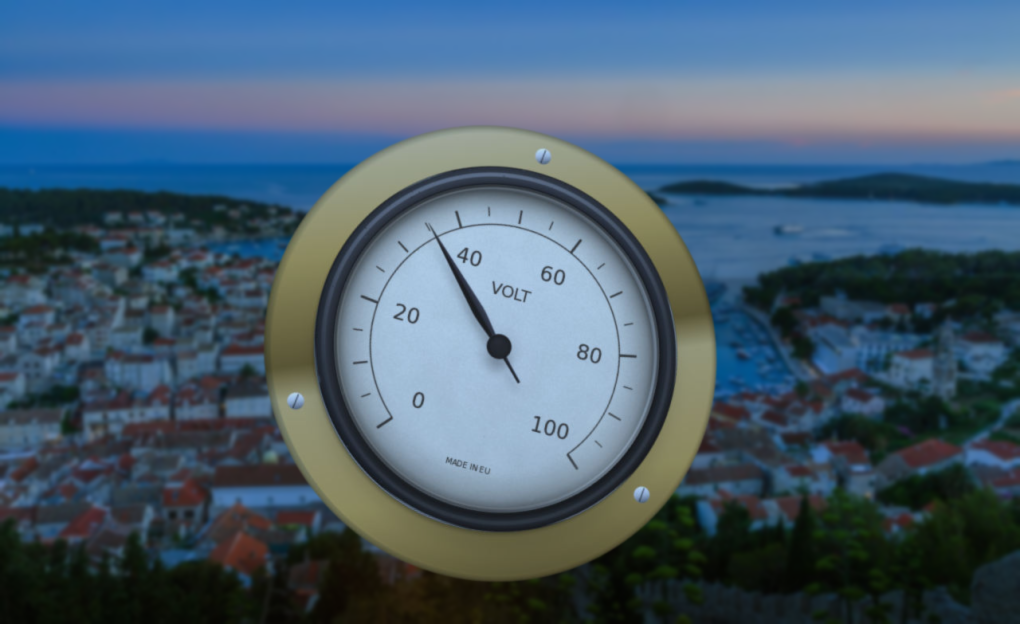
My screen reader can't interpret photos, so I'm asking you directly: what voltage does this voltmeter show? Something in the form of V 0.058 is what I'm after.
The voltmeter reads V 35
